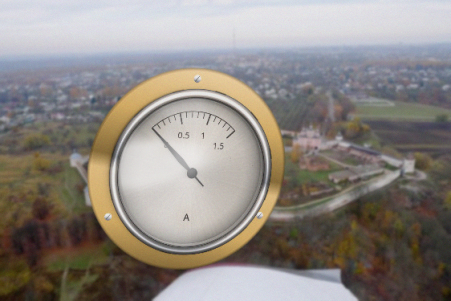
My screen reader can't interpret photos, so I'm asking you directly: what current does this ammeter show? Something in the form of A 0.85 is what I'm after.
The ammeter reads A 0
